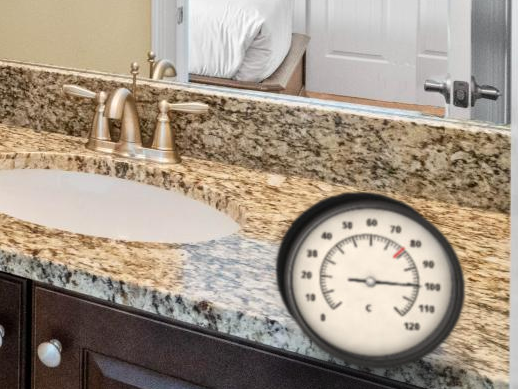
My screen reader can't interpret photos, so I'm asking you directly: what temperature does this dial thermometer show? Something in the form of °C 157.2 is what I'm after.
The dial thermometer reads °C 100
